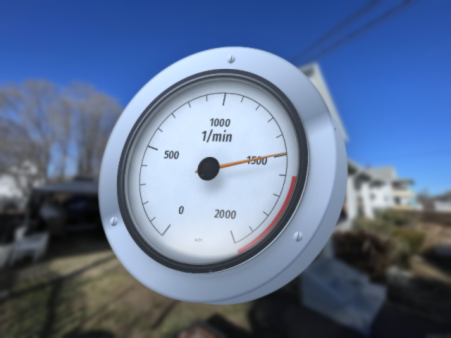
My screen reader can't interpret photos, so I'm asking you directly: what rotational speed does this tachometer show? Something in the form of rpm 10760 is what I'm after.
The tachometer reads rpm 1500
